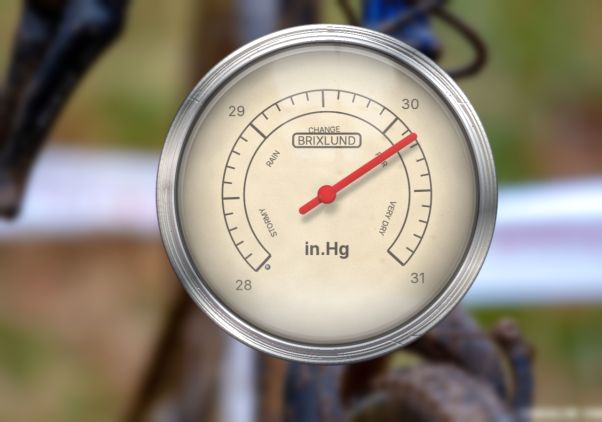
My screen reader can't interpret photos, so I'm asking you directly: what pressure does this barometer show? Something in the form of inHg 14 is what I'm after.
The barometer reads inHg 30.15
